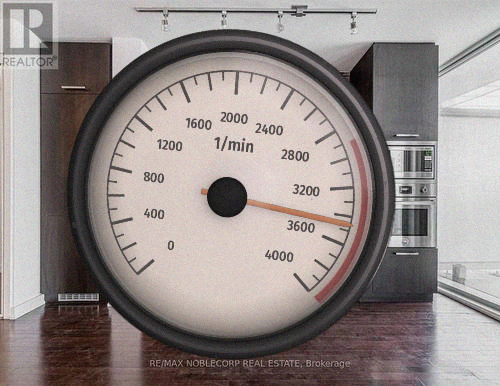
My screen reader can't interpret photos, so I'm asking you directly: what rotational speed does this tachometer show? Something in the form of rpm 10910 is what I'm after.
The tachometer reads rpm 3450
